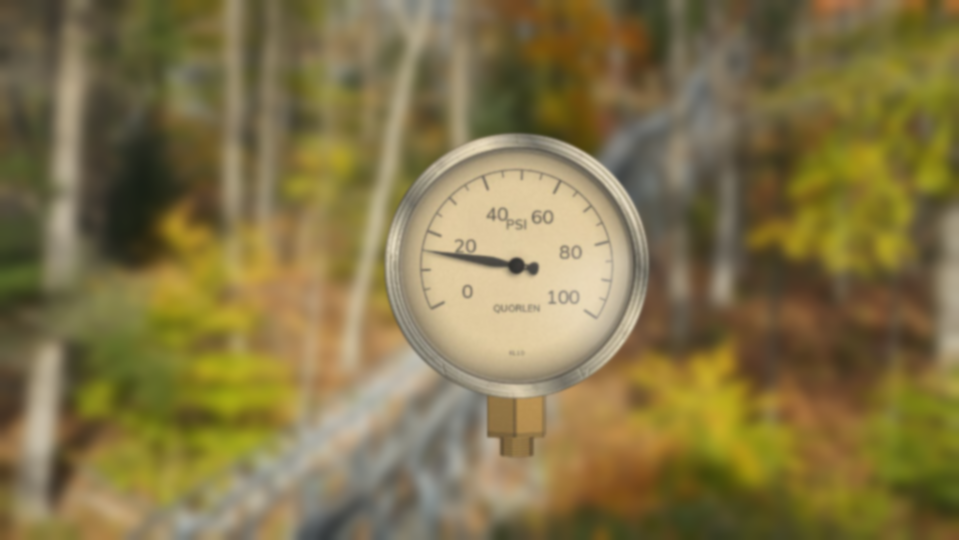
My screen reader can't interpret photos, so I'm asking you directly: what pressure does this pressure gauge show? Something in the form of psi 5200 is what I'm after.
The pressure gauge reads psi 15
